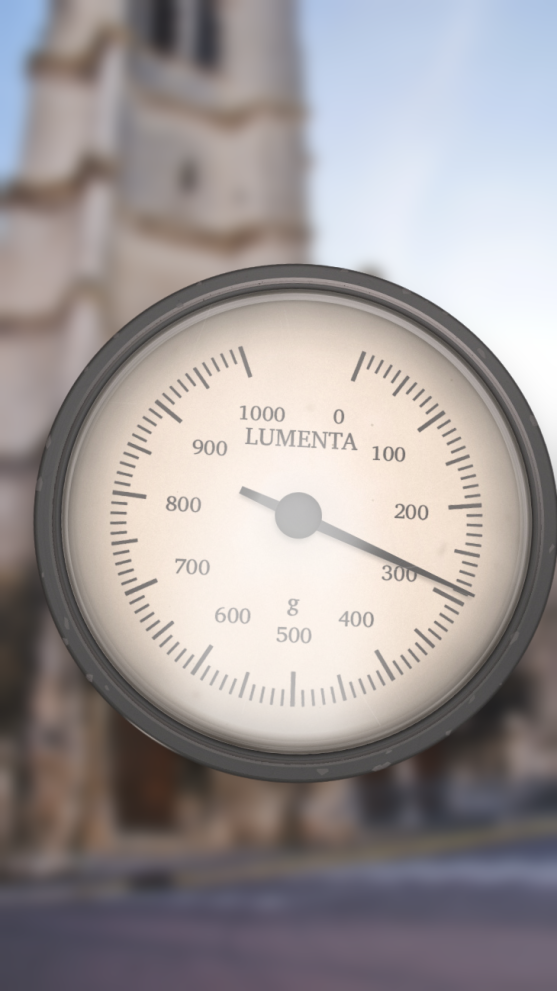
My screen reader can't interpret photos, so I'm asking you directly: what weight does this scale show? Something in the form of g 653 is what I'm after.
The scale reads g 290
